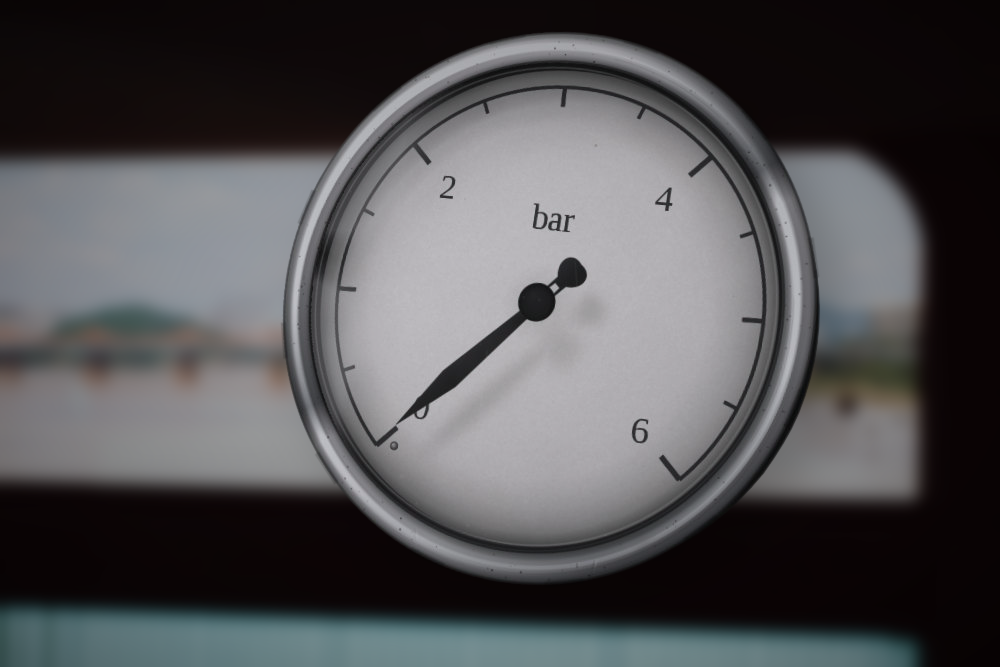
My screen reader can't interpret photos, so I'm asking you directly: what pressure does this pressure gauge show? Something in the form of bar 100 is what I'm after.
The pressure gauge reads bar 0
